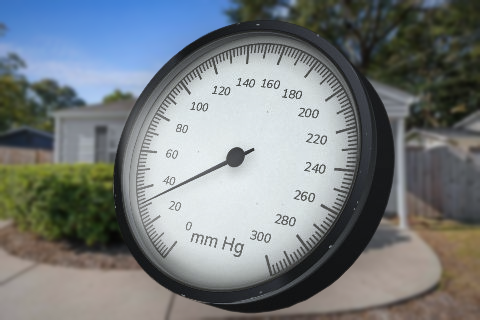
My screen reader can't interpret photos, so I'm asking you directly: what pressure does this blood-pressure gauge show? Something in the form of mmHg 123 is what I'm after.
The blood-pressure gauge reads mmHg 30
